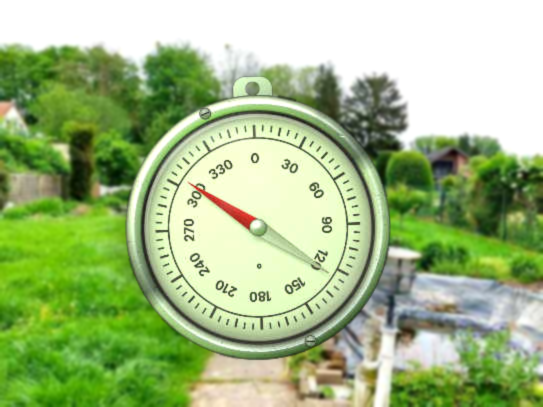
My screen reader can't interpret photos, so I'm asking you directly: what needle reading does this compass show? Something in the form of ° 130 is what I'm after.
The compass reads ° 305
